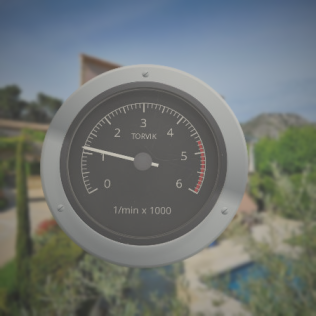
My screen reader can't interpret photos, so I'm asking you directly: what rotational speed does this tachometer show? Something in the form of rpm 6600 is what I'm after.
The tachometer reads rpm 1100
